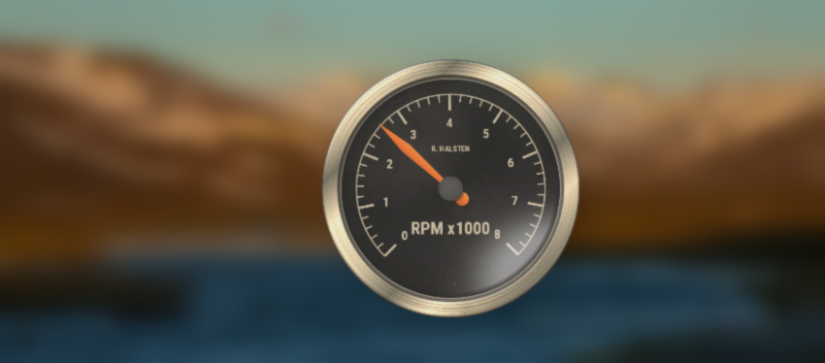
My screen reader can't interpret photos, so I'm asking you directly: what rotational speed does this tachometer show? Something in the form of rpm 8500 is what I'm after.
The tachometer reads rpm 2600
